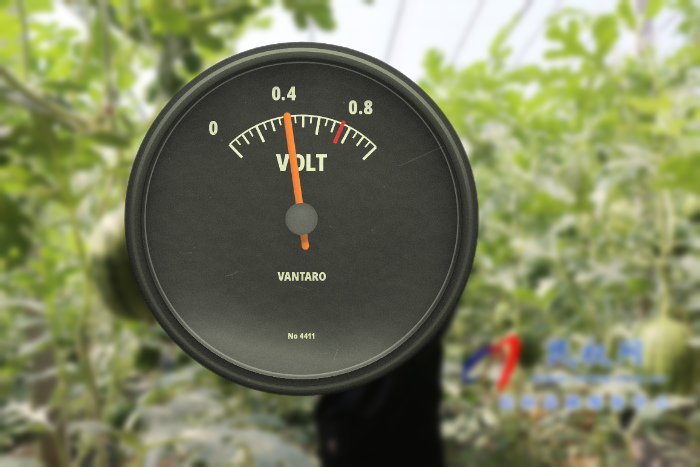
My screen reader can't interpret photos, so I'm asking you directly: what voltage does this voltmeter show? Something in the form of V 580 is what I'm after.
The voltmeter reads V 0.4
